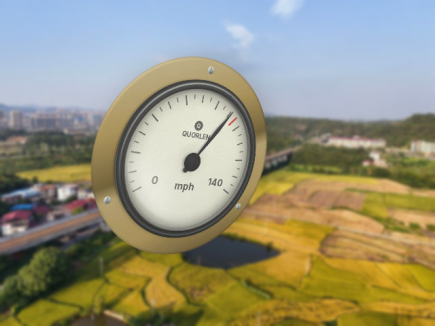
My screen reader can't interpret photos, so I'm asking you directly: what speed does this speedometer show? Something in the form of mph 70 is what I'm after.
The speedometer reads mph 90
